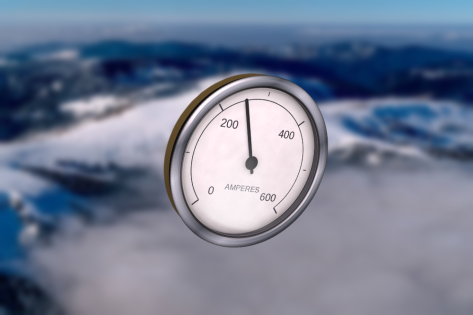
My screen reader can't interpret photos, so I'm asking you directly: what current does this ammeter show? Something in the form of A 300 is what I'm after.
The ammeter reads A 250
